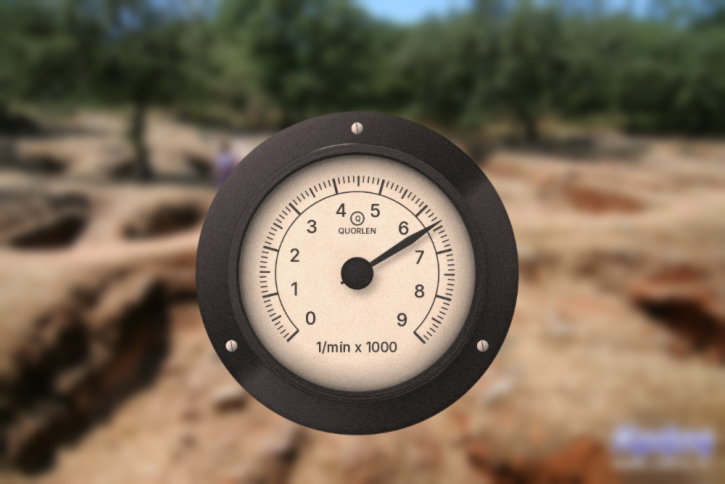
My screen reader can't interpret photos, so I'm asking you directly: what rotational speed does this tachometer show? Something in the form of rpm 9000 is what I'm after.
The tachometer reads rpm 6400
